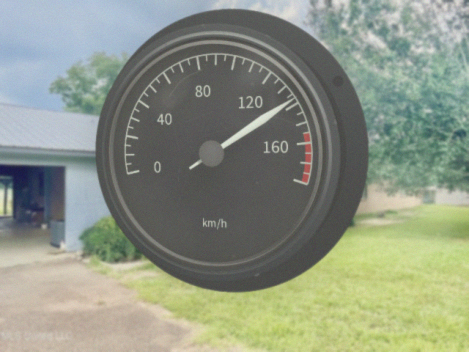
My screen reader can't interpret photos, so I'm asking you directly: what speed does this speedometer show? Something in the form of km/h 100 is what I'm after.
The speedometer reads km/h 137.5
